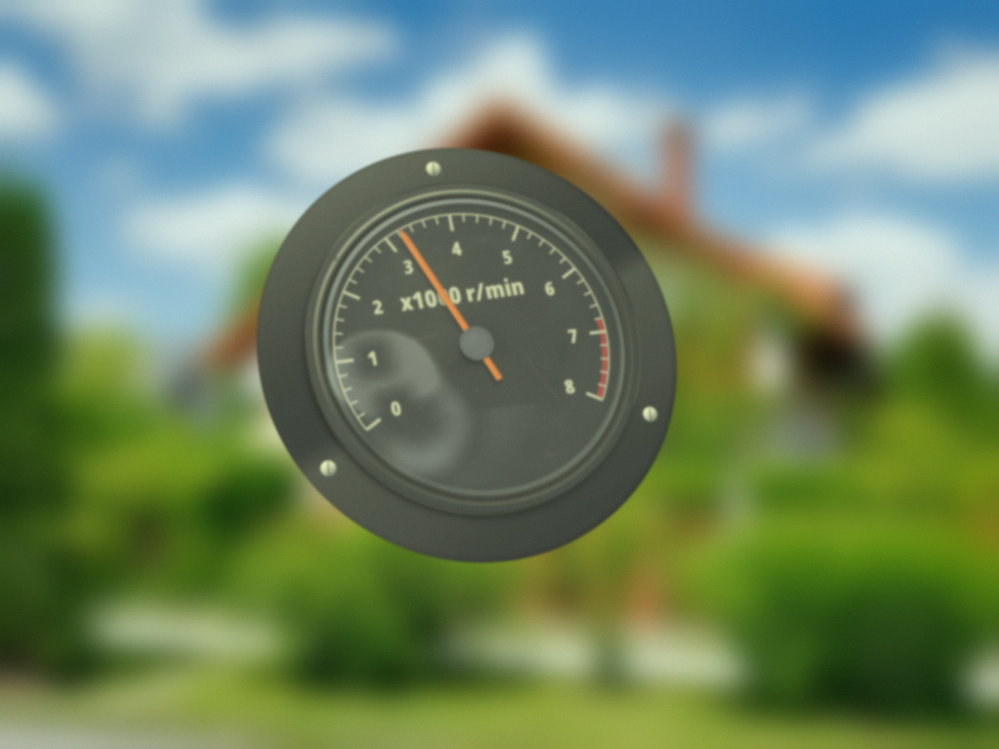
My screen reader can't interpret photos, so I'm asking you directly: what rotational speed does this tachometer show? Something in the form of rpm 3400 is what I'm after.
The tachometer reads rpm 3200
